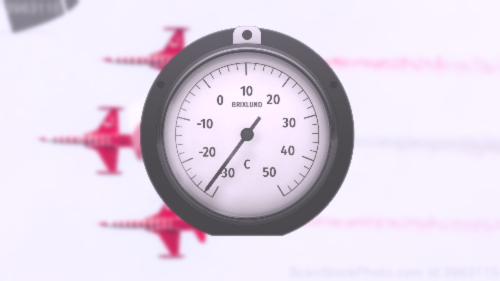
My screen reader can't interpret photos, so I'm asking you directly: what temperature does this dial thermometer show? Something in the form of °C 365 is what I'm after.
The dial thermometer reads °C -28
